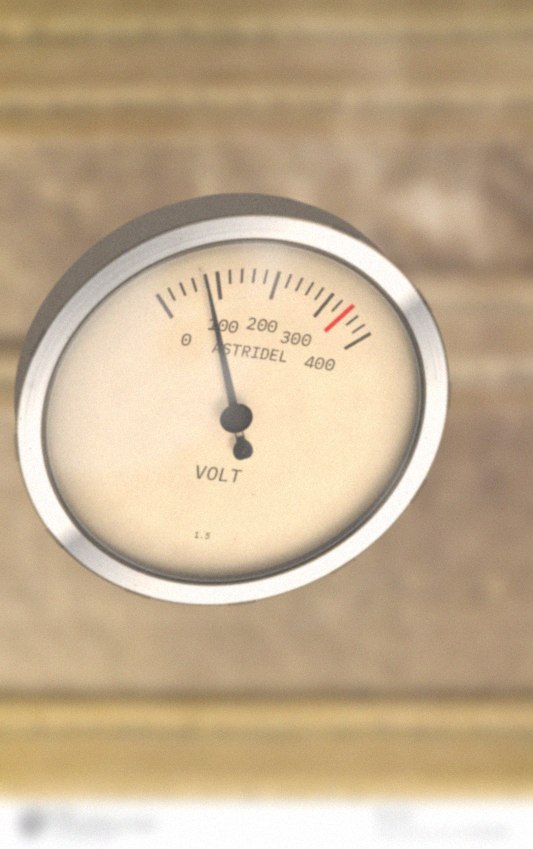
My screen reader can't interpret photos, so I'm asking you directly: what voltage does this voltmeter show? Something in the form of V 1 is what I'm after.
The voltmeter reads V 80
